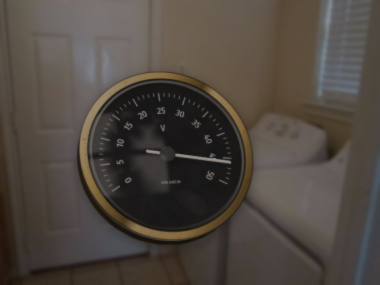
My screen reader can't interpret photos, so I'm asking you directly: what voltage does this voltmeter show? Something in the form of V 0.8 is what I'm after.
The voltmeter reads V 46
